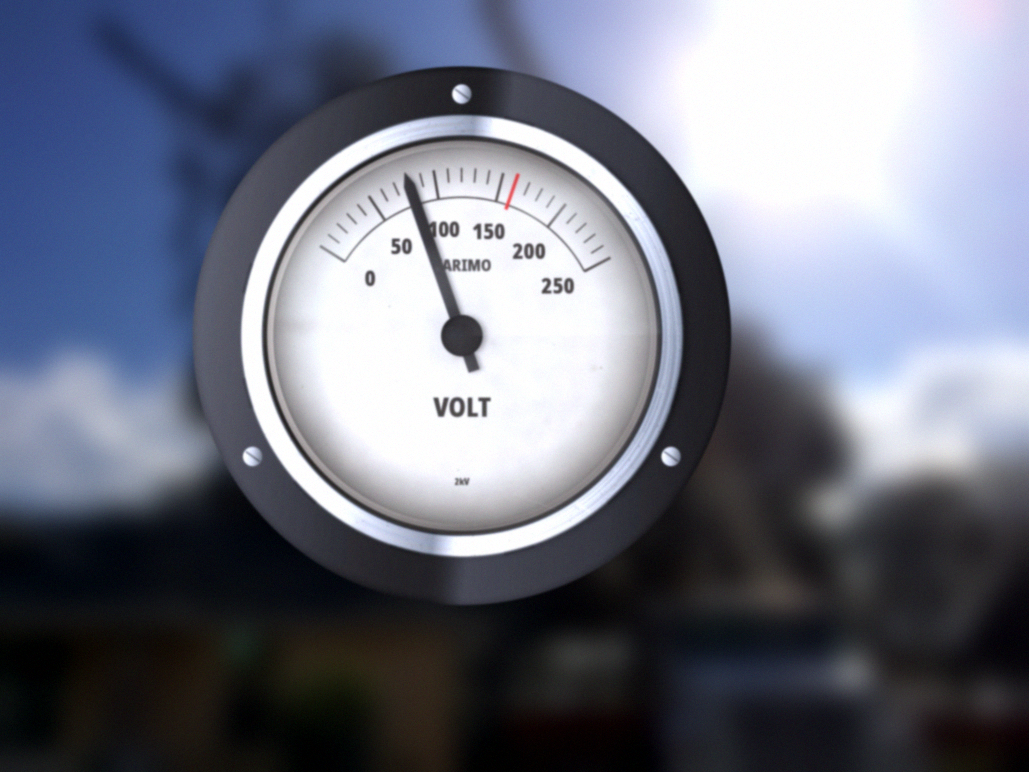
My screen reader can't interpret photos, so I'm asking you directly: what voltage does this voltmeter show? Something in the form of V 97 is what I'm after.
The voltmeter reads V 80
